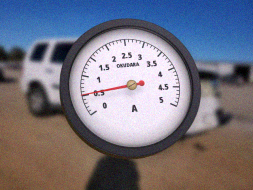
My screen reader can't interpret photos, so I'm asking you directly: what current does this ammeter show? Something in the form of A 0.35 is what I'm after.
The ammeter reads A 0.5
